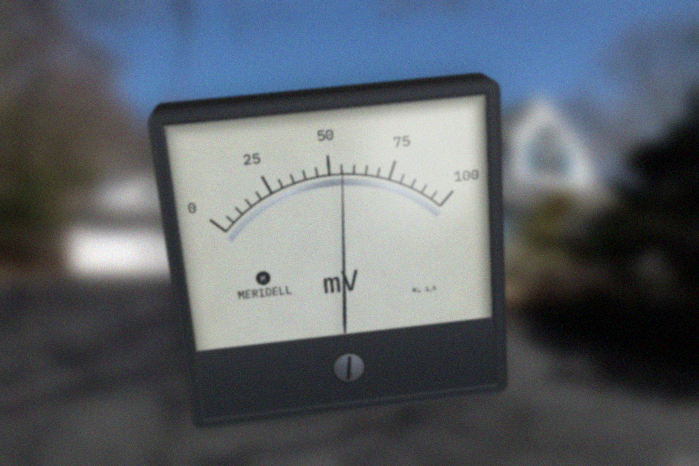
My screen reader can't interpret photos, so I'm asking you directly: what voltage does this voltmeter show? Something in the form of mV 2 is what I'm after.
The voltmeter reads mV 55
